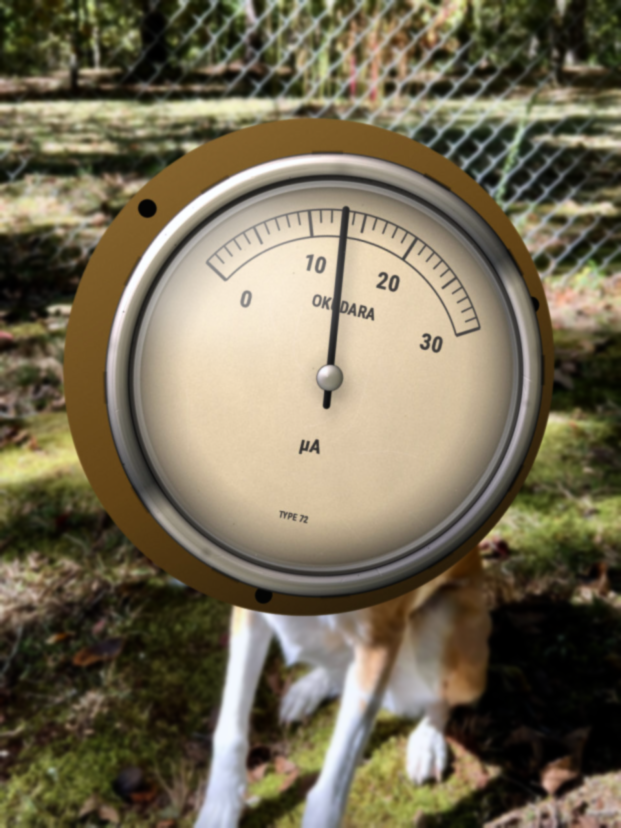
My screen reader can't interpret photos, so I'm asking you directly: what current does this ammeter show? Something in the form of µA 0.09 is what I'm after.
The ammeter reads µA 13
